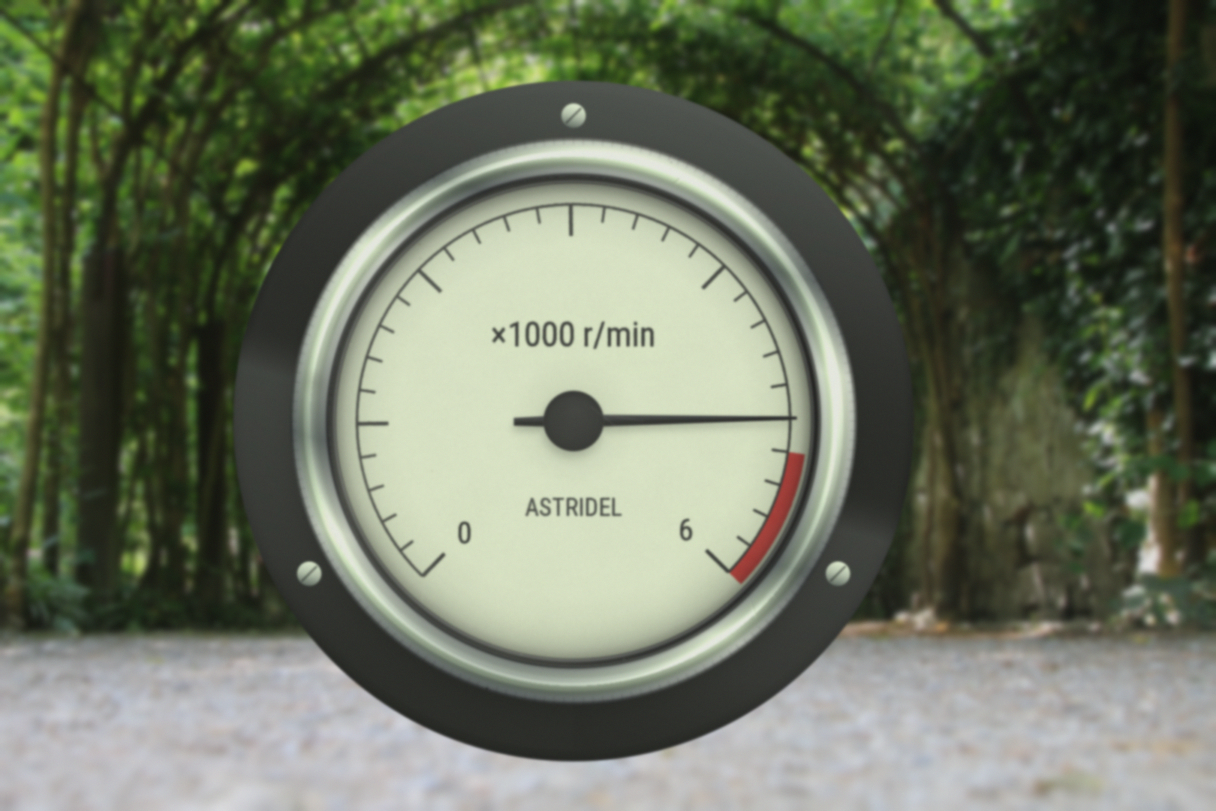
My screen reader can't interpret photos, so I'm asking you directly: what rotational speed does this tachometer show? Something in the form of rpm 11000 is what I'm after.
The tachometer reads rpm 5000
